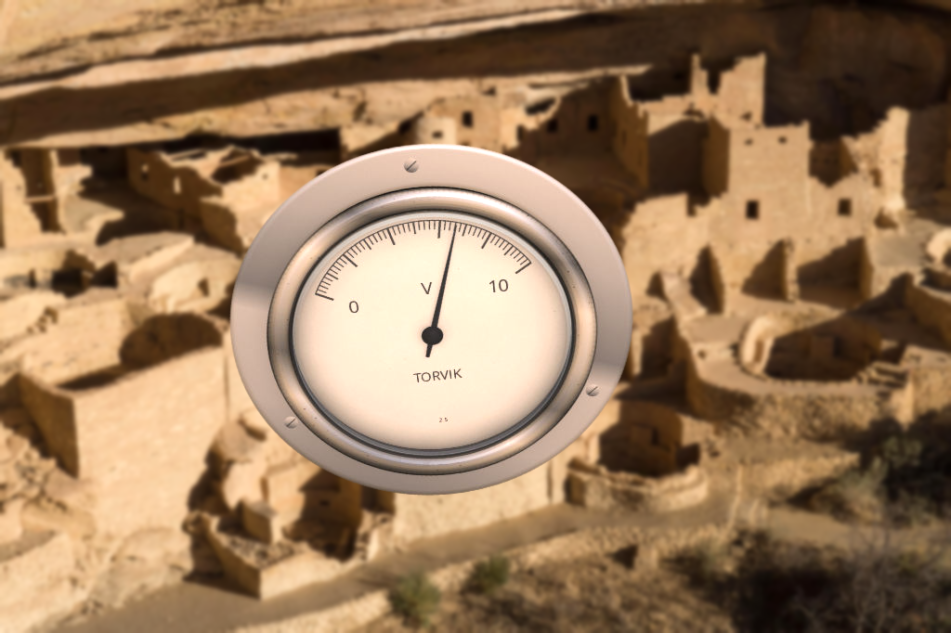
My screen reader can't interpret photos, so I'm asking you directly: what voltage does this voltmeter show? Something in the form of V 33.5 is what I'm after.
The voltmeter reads V 6.6
